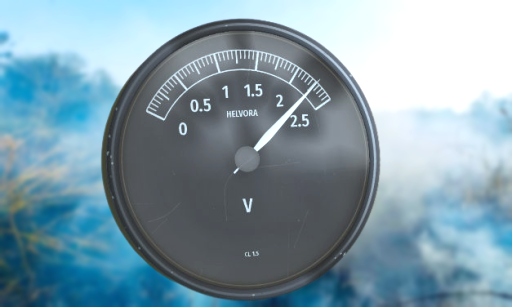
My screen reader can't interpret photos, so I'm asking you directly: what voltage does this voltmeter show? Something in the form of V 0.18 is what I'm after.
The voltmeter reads V 2.25
